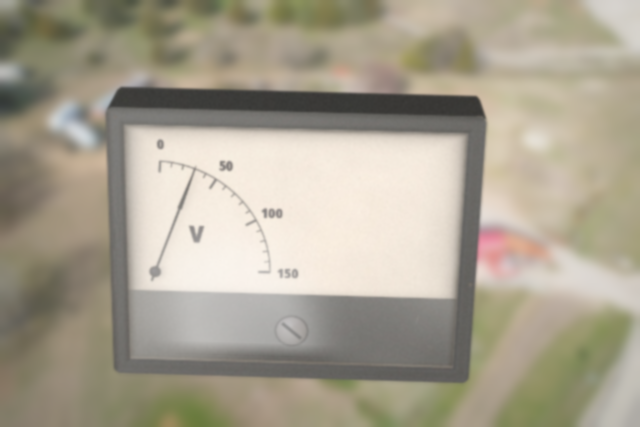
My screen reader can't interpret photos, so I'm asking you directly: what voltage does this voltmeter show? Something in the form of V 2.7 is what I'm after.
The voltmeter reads V 30
